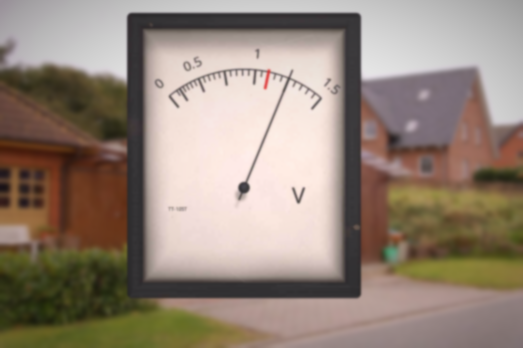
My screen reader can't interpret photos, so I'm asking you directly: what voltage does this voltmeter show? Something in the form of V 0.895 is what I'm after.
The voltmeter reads V 1.25
